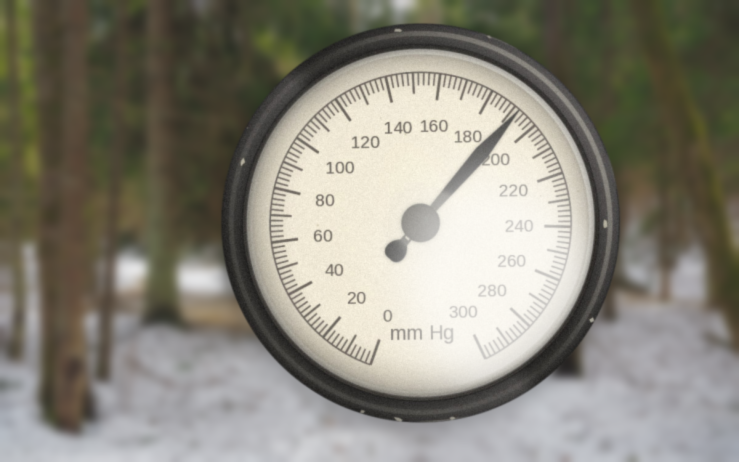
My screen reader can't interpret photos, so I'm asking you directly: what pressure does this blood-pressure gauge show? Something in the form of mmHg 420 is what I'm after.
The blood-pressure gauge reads mmHg 192
